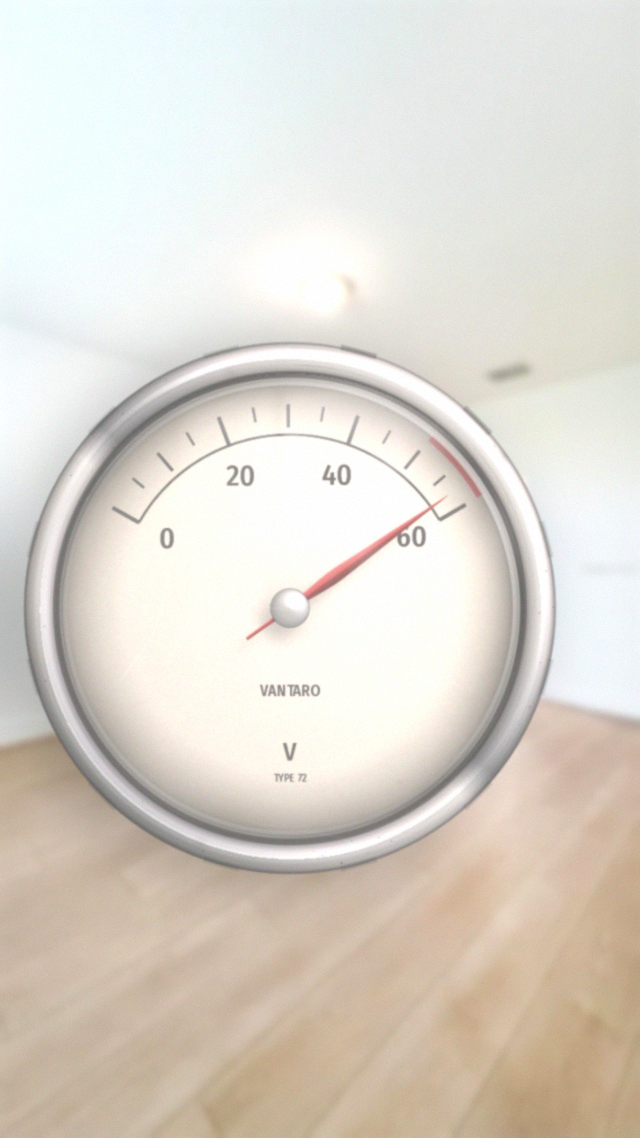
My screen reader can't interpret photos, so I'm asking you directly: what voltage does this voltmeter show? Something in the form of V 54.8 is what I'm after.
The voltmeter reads V 57.5
